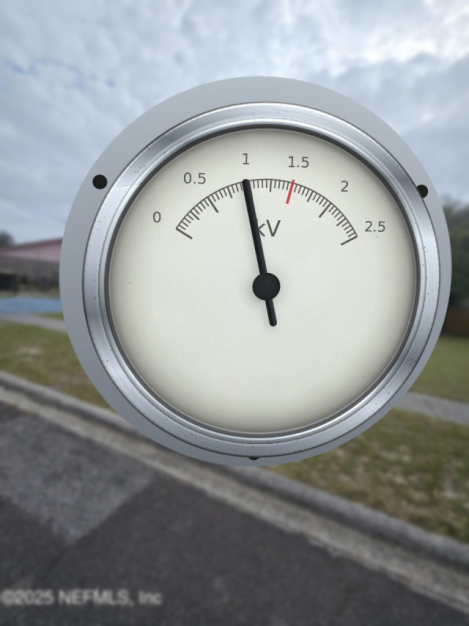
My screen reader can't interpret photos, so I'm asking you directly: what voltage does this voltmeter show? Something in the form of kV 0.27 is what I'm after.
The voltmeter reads kV 0.95
